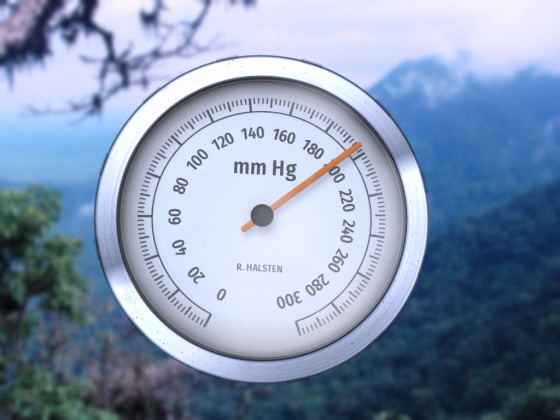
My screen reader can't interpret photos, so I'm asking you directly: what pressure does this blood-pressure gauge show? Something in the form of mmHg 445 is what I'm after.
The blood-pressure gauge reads mmHg 196
